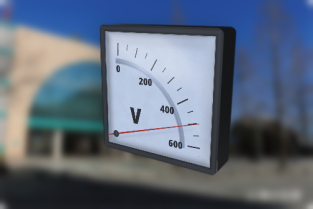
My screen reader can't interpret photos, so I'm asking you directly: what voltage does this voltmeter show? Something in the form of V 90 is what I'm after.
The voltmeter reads V 500
